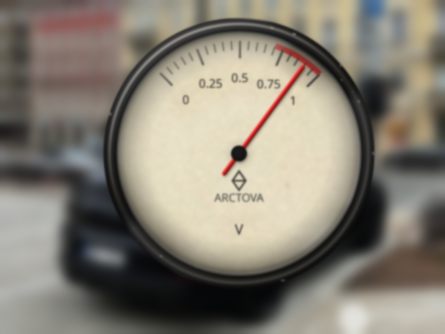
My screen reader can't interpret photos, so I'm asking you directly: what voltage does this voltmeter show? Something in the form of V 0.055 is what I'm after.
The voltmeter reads V 0.9
